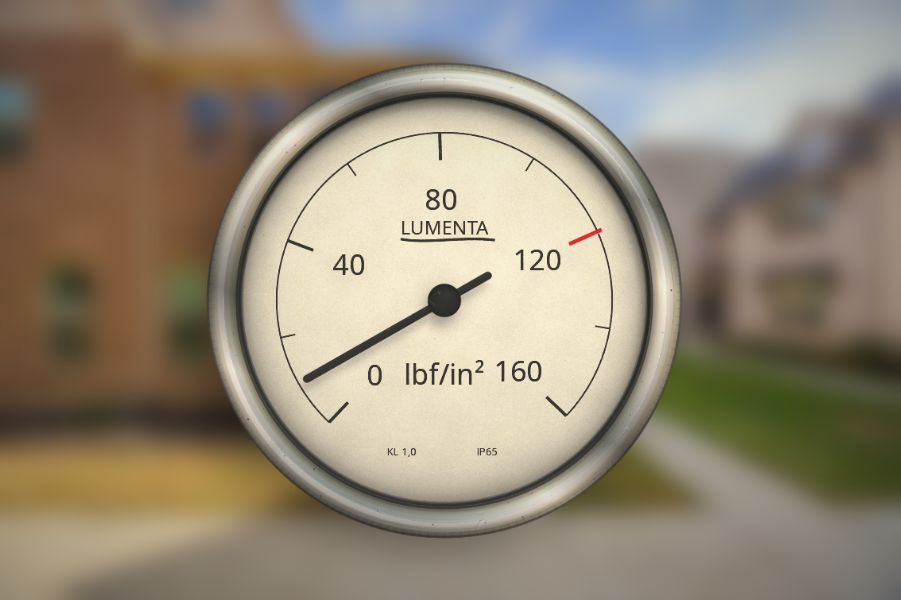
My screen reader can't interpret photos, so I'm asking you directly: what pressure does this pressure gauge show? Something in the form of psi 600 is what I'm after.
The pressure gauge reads psi 10
